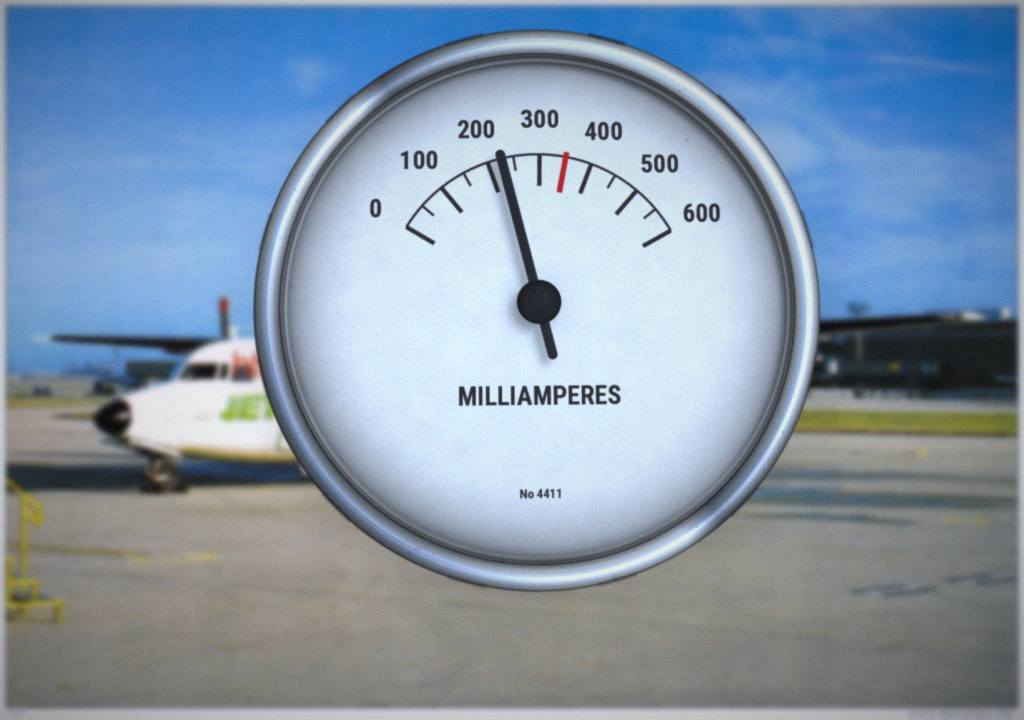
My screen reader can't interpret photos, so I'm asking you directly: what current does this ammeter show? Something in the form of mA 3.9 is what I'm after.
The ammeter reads mA 225
